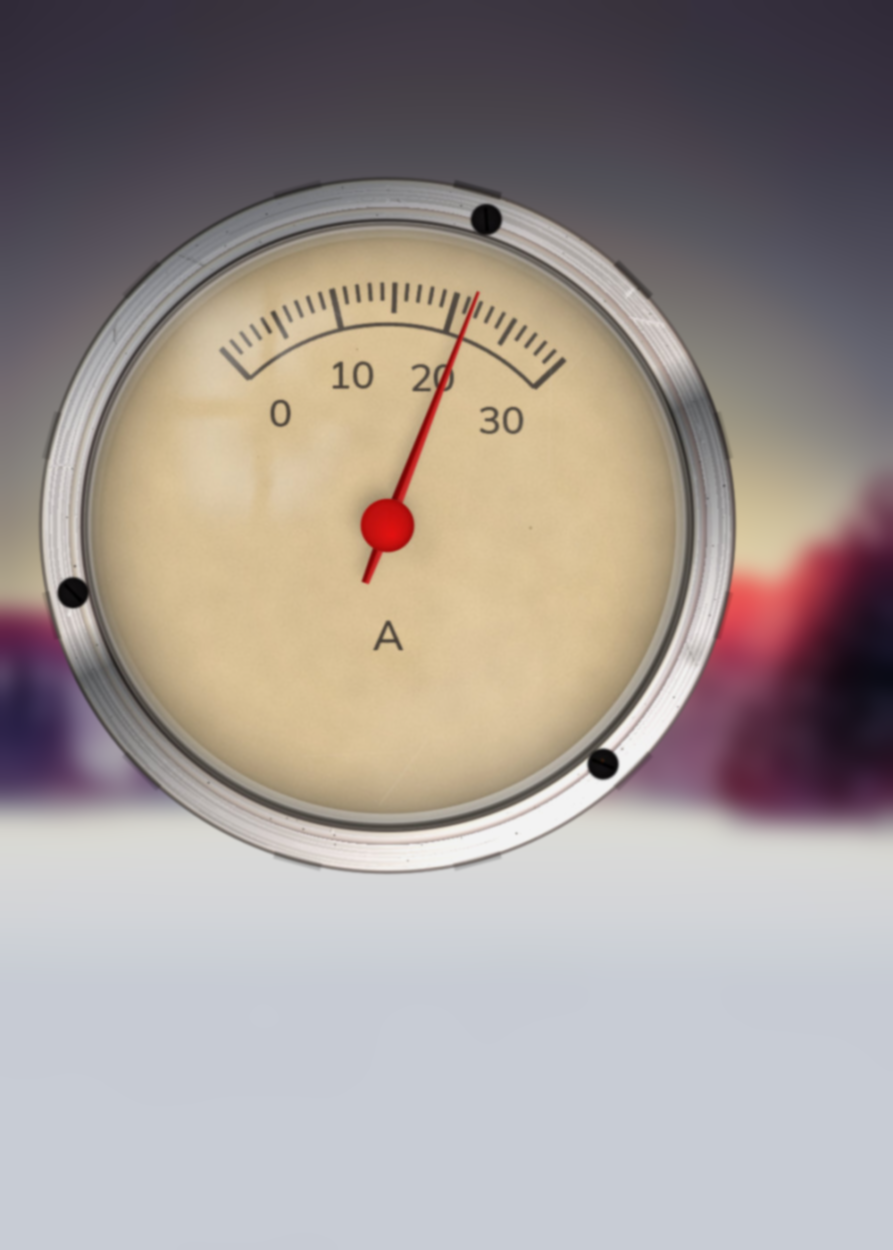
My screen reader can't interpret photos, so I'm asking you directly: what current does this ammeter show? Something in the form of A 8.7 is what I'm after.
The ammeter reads A 21.5
